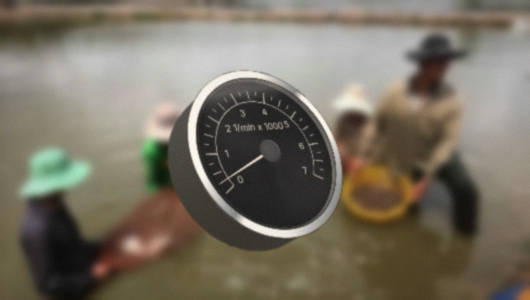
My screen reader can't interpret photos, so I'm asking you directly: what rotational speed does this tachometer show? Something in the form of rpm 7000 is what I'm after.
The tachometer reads rpm 250
